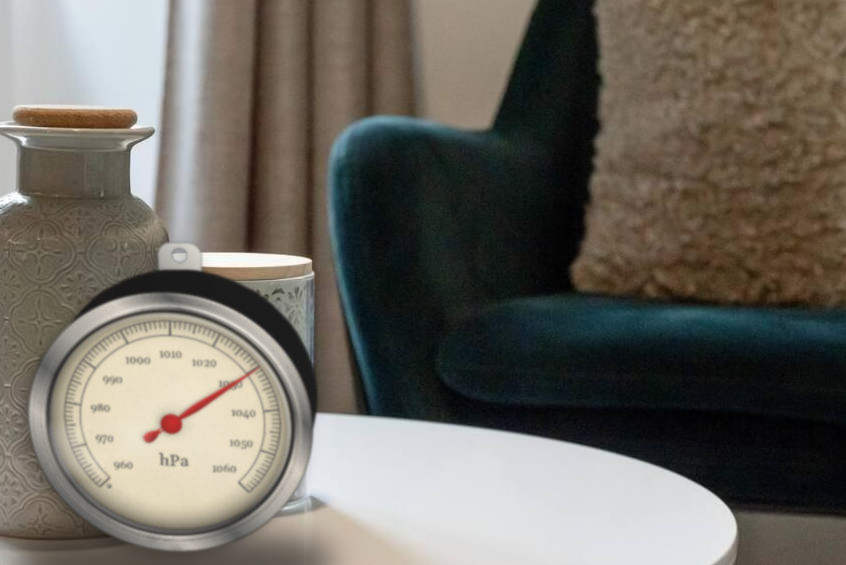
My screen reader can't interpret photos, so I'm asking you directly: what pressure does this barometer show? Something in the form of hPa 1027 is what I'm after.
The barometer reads hPa 1030
